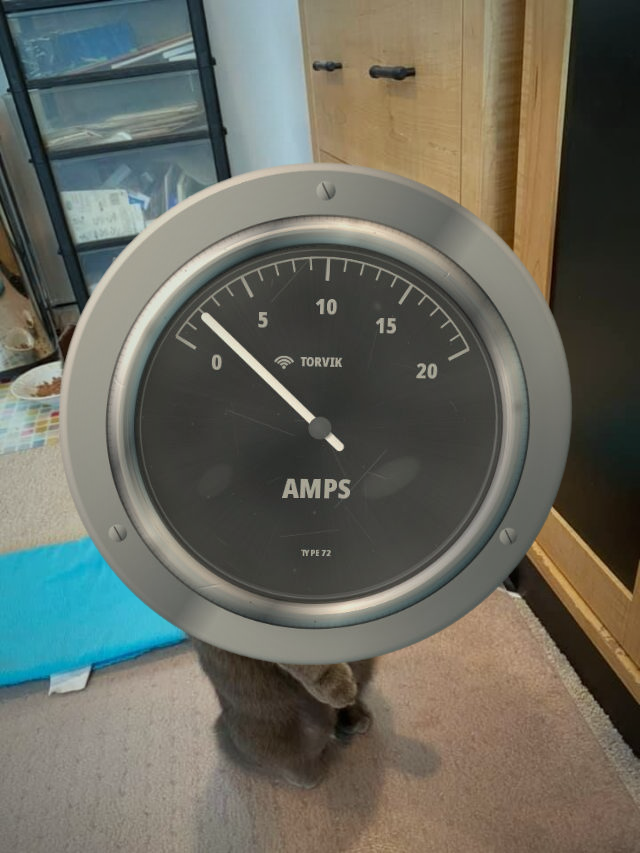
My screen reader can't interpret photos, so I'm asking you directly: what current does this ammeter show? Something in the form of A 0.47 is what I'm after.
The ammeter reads A 2
